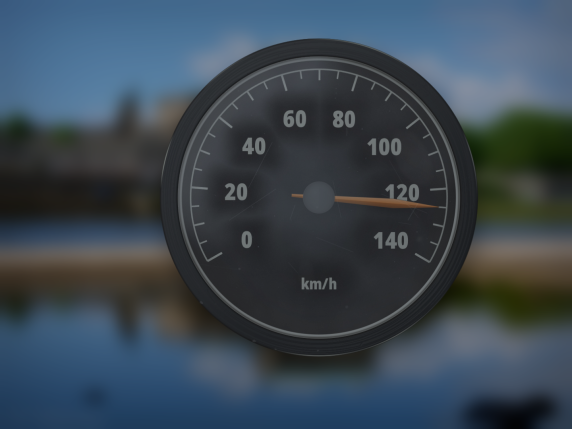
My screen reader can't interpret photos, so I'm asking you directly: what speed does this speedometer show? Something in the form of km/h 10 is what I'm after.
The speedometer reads km/h 125
